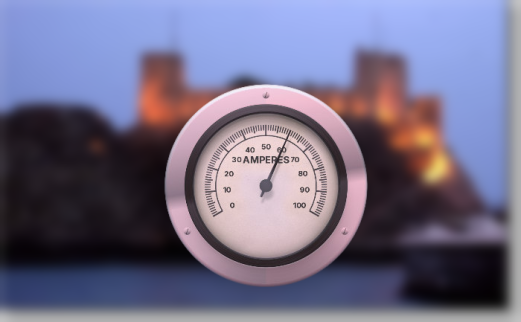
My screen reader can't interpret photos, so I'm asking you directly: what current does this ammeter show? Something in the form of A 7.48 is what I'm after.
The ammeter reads A 60
